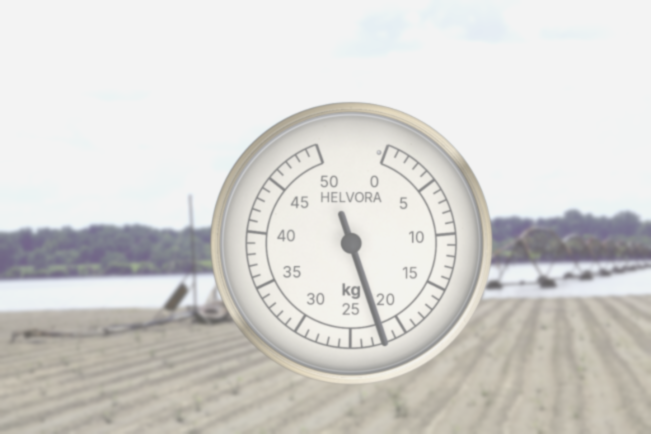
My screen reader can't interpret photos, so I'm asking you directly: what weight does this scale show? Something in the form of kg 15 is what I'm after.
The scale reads kg 22
